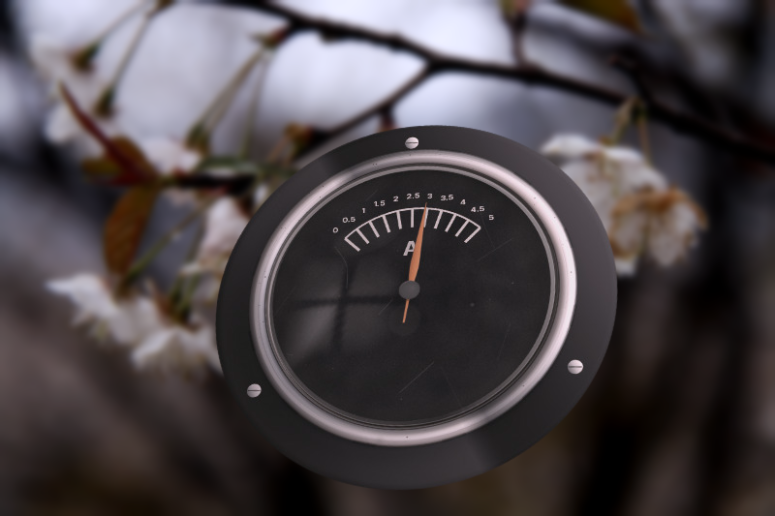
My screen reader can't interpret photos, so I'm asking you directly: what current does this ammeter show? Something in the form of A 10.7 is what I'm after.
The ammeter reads A 3
